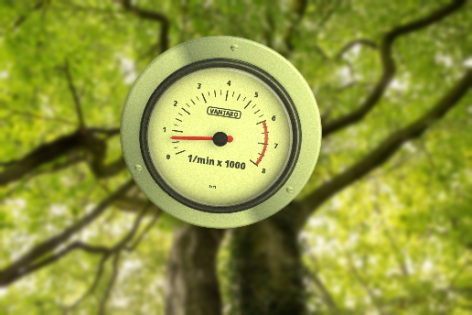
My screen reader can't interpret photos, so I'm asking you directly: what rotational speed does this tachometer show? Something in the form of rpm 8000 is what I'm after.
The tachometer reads rpm 750
